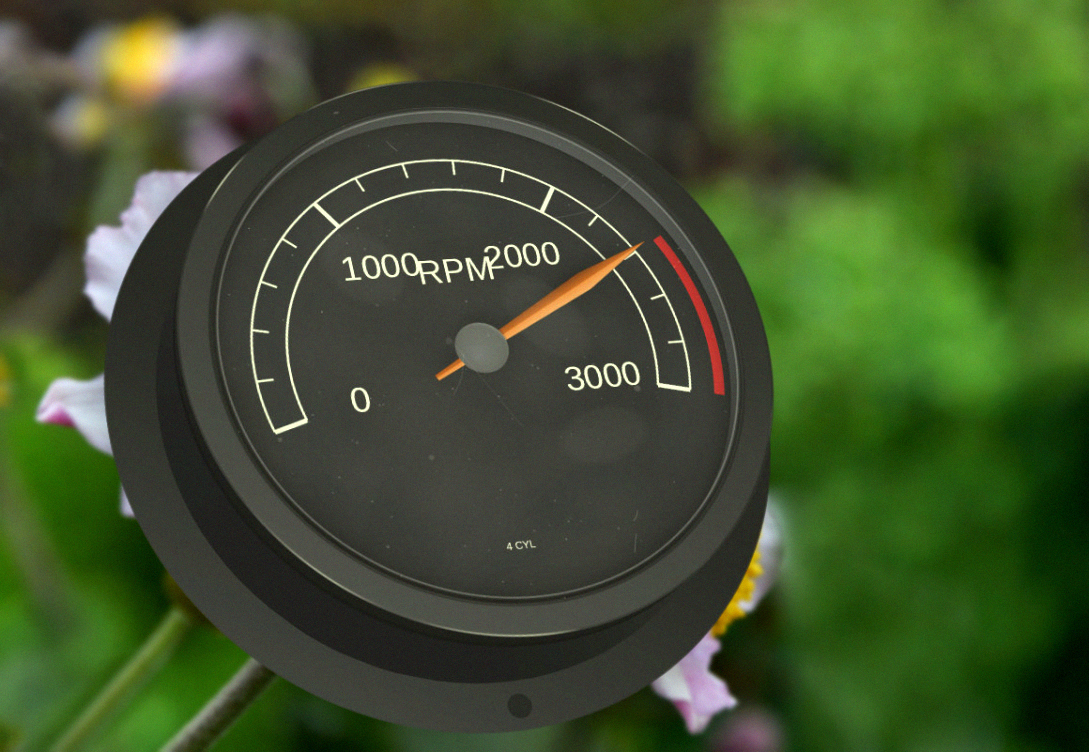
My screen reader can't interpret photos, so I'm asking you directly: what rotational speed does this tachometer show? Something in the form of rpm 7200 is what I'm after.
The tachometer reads rpm 2400
